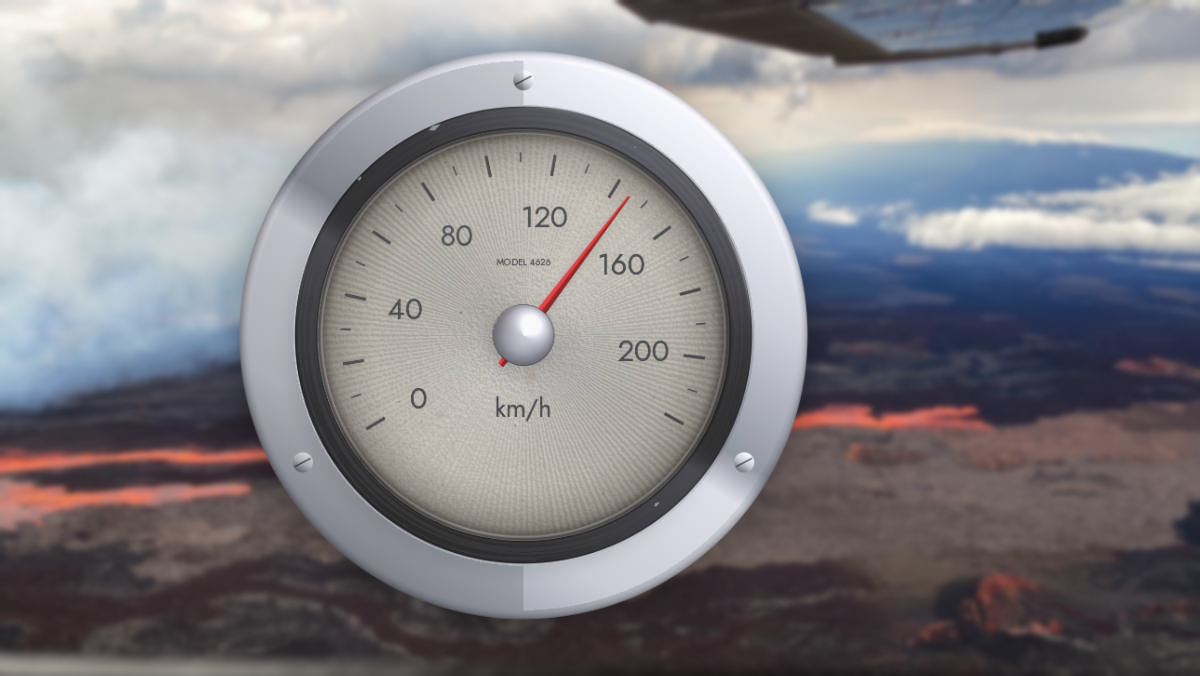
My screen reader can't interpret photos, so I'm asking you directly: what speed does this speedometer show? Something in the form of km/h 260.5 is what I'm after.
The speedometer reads km/h 145
